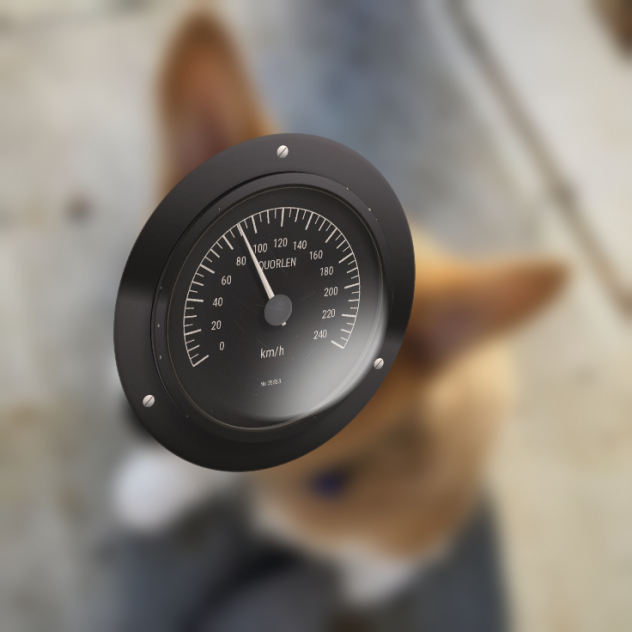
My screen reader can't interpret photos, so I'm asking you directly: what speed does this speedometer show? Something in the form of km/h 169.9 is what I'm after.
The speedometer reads km/h 90
